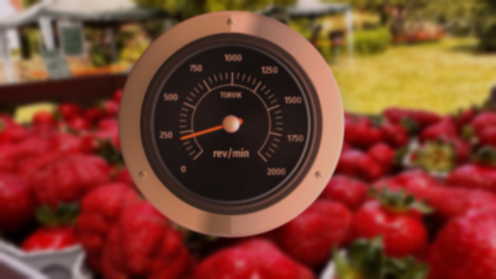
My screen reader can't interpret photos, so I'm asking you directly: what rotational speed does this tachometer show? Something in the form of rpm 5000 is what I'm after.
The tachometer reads rpm 200
